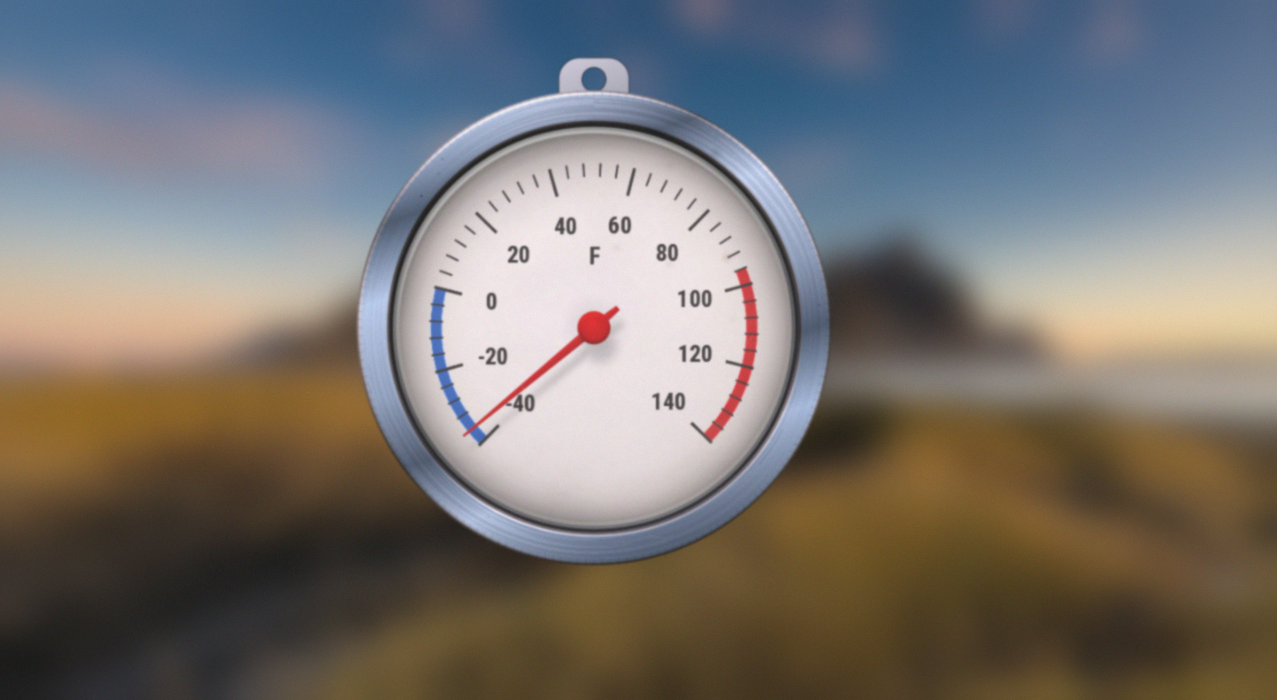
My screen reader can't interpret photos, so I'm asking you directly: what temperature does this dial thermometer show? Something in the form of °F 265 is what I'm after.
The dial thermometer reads °F -36
